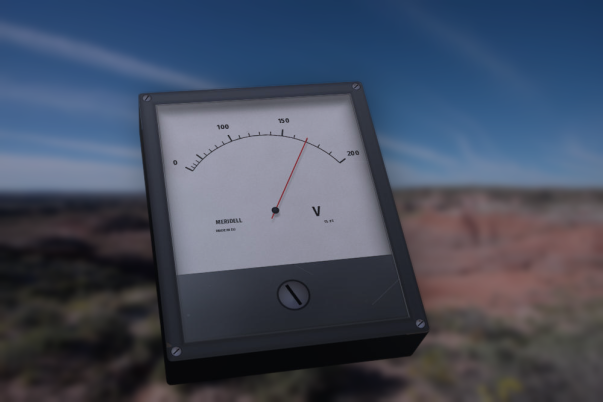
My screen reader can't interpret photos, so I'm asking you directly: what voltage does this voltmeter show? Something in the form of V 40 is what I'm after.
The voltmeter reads V 170
